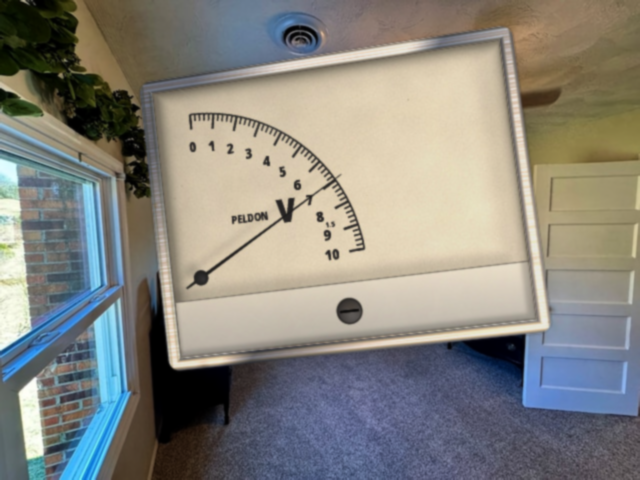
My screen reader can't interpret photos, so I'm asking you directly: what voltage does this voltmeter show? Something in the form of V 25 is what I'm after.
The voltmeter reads V 7
